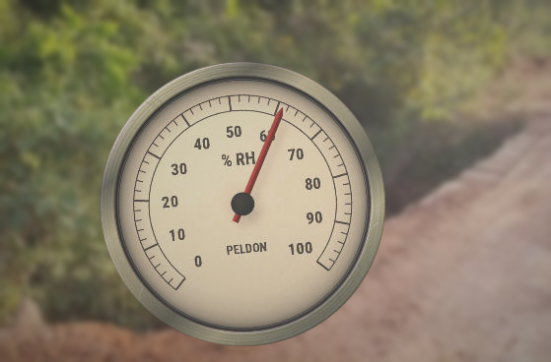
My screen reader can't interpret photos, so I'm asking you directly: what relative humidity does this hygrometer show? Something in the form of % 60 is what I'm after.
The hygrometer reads % 61
